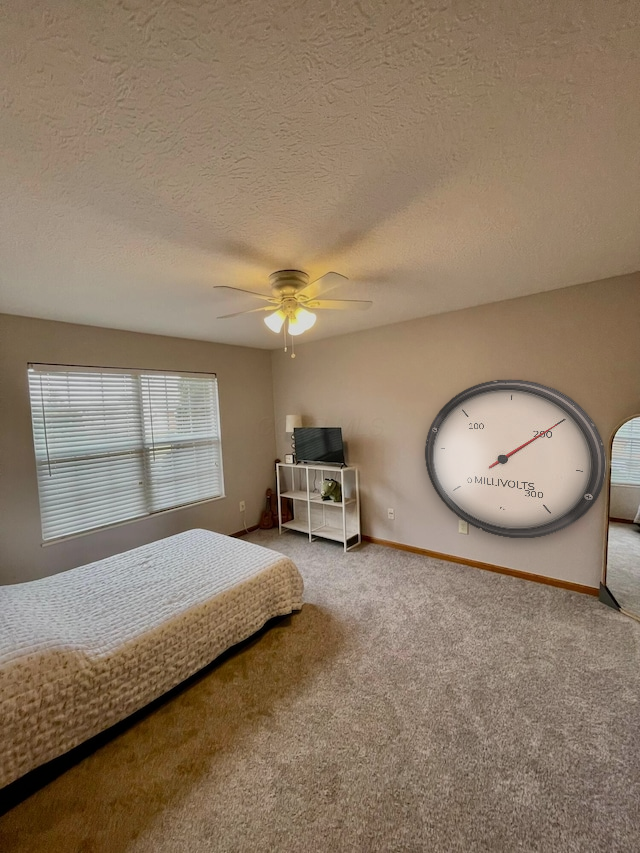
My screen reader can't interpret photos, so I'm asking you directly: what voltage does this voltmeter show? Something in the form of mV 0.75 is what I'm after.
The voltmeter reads mV 200
